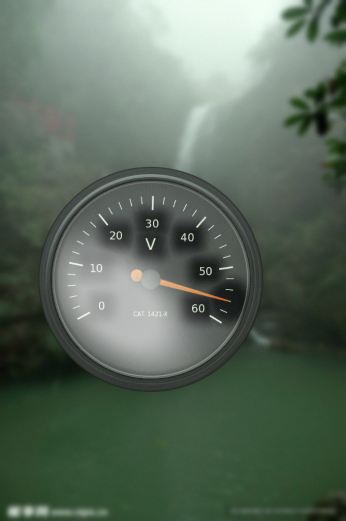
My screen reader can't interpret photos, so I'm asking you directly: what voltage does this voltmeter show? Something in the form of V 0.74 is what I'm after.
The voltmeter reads V 56
